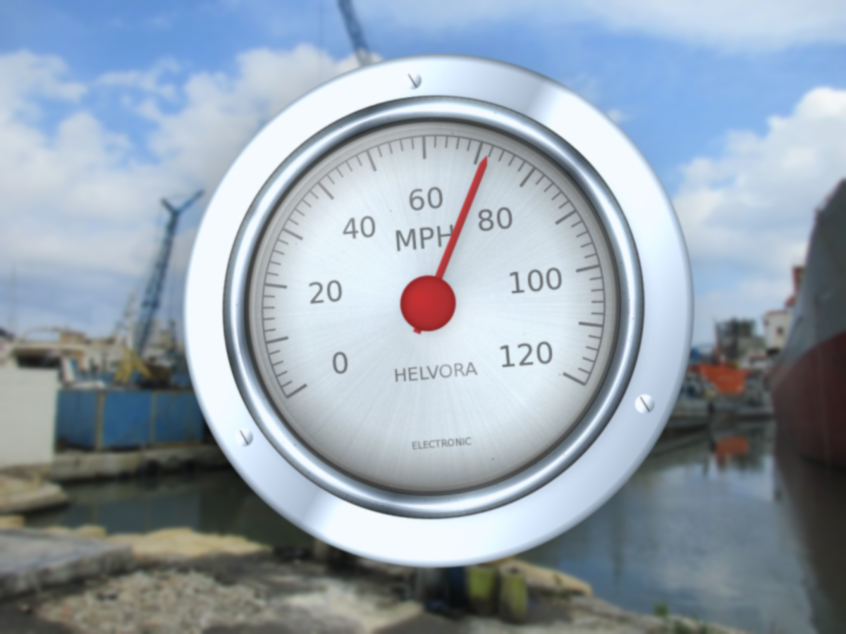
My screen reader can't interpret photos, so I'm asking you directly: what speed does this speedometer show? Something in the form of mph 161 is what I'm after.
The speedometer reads mph 72
